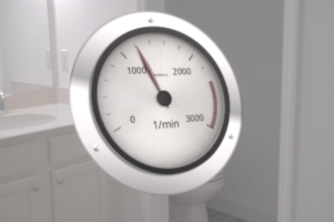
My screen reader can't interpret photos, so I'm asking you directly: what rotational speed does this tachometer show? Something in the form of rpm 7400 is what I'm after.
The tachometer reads rpm 1200
